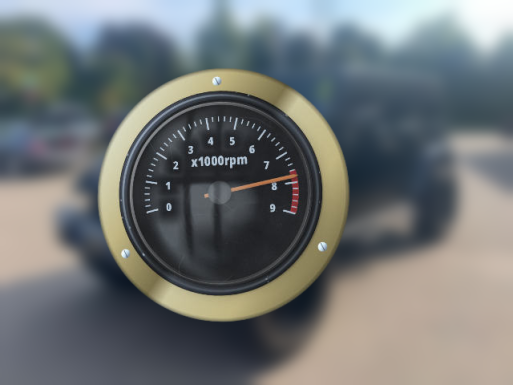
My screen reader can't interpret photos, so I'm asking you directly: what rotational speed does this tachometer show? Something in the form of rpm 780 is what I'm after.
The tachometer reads rpm 7800
